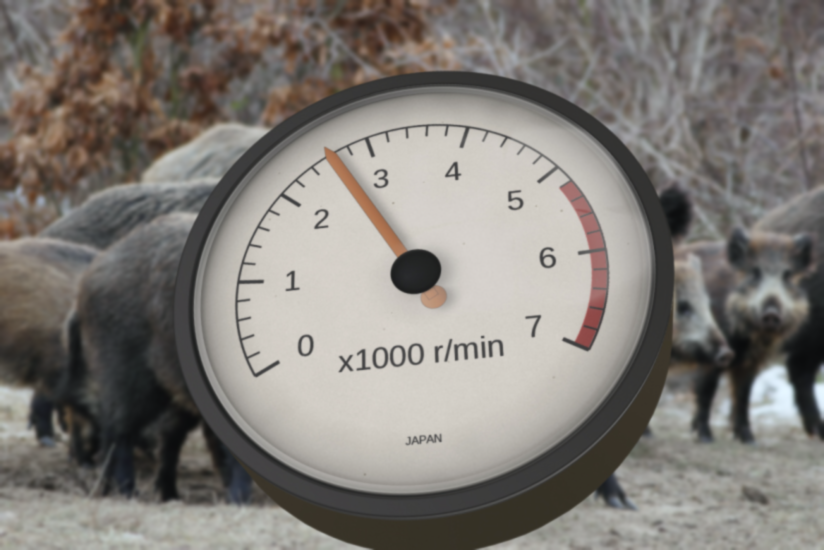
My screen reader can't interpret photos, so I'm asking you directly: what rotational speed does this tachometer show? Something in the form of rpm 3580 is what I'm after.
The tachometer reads rpm 2600
